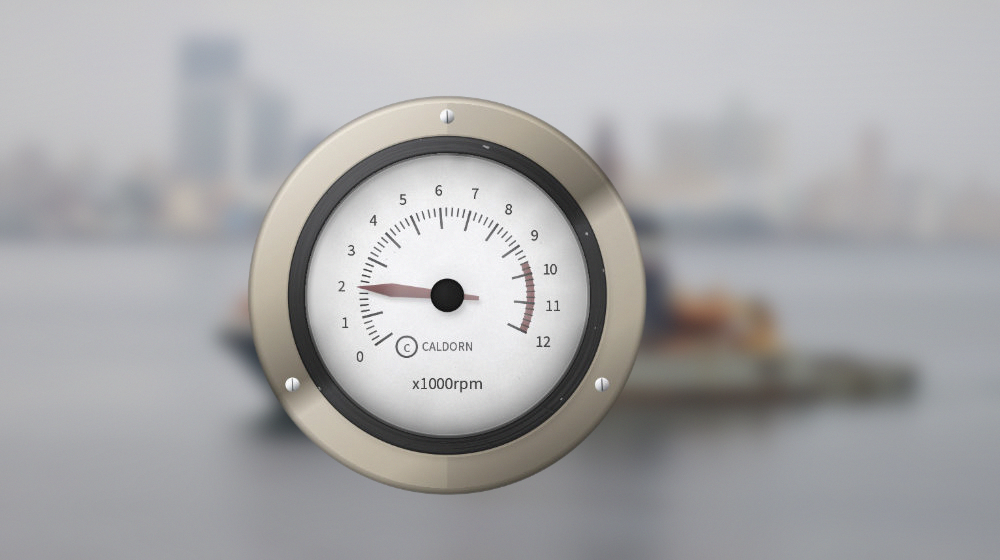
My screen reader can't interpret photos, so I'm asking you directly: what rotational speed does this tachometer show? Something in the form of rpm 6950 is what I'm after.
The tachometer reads rpm 2000
